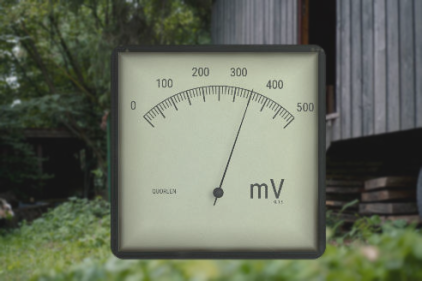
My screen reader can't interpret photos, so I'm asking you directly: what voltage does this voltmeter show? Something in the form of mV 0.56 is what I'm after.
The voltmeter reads mV 350
